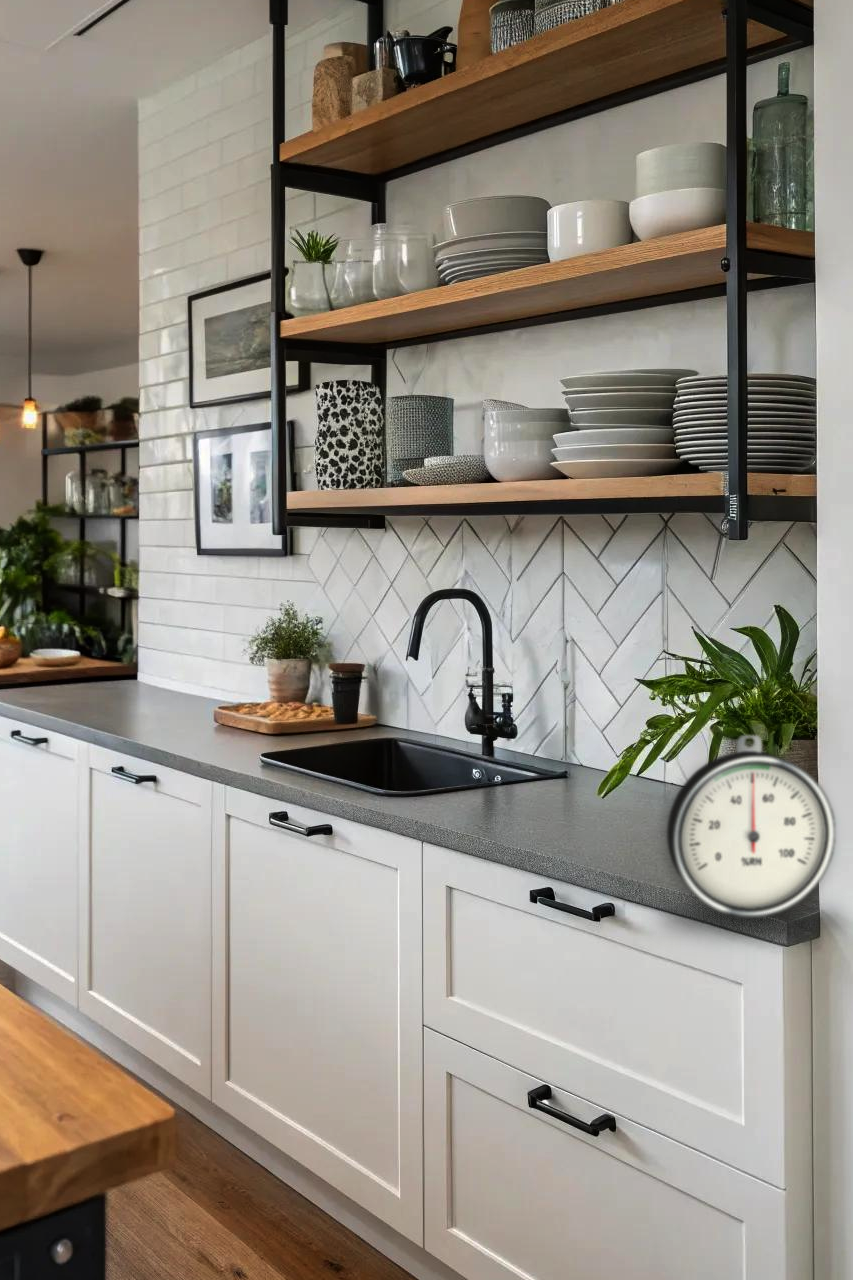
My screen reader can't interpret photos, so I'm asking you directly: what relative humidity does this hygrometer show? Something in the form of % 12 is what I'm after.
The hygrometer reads % 50
